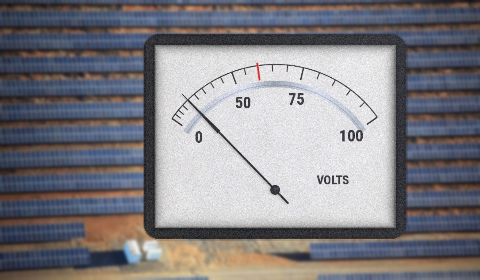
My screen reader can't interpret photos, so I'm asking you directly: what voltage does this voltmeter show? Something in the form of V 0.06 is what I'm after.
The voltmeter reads V 25
